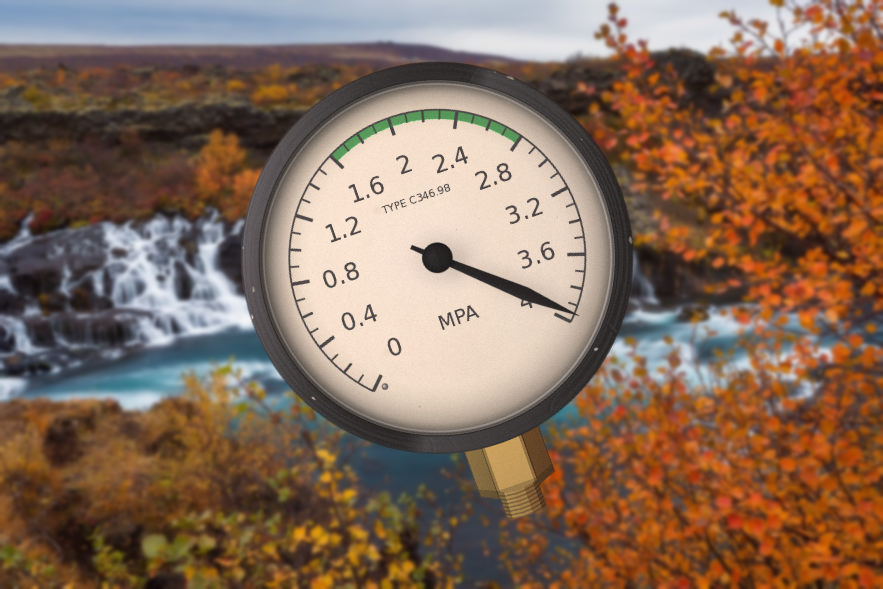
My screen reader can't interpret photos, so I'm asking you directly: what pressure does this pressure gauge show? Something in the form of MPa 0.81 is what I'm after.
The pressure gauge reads MPa 3.95
